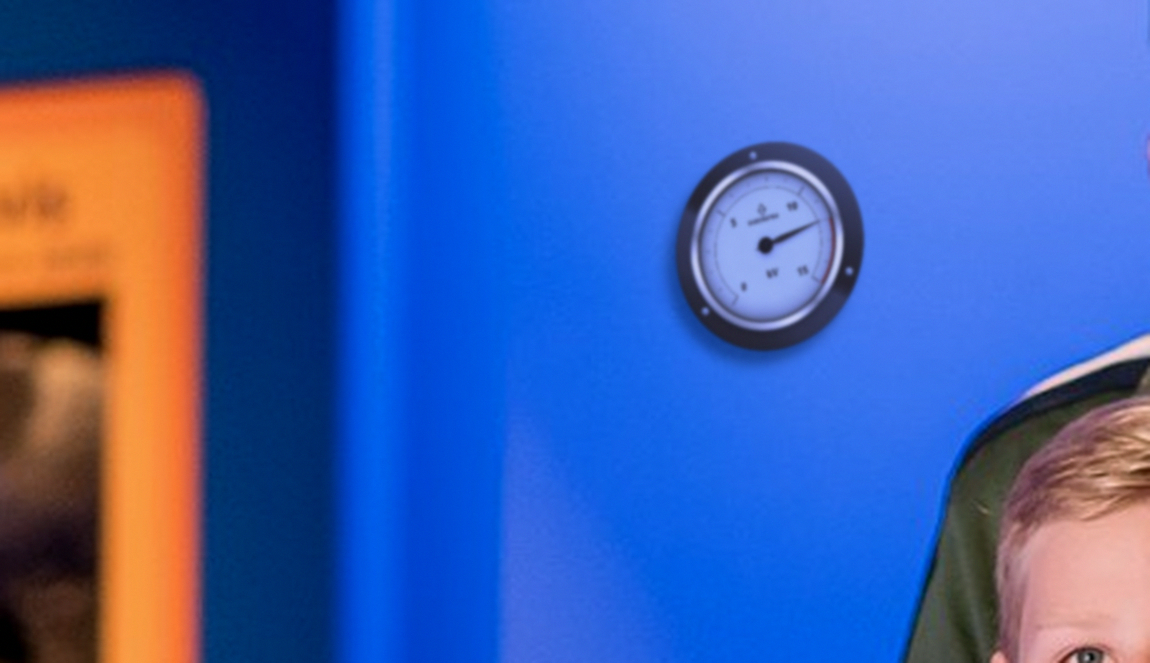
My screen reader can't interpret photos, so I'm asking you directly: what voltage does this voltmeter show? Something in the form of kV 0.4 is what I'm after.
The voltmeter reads kV 12
